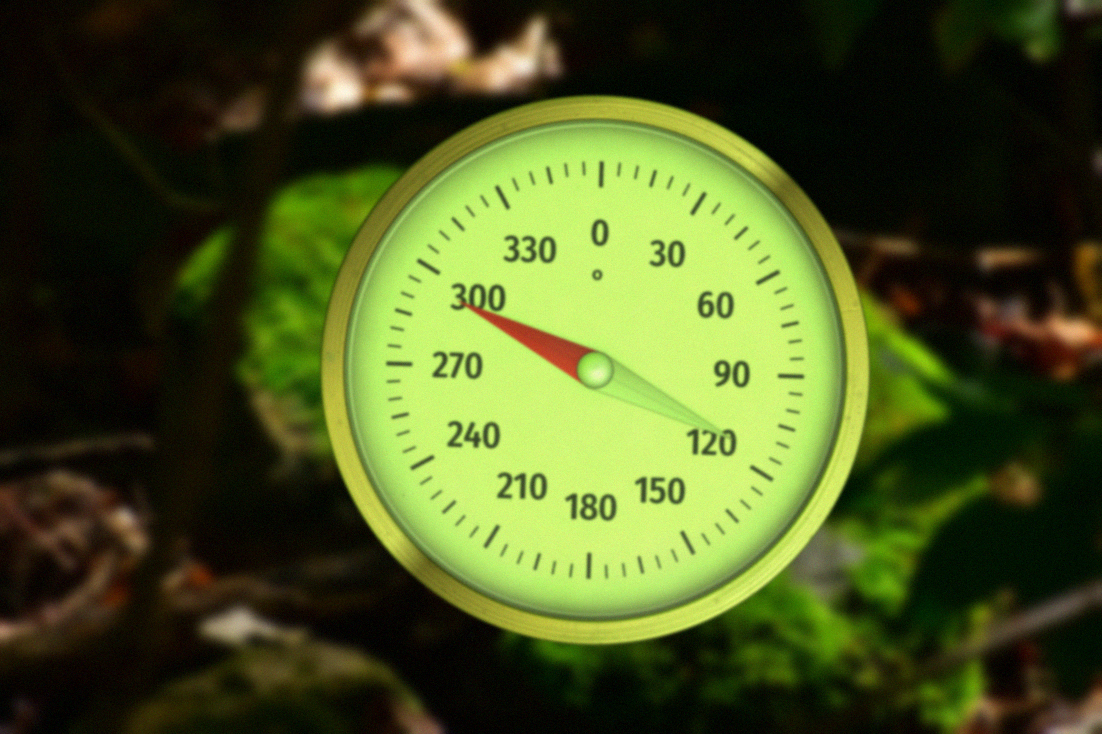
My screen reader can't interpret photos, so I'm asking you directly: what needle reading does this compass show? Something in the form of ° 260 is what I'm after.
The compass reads ° 295
